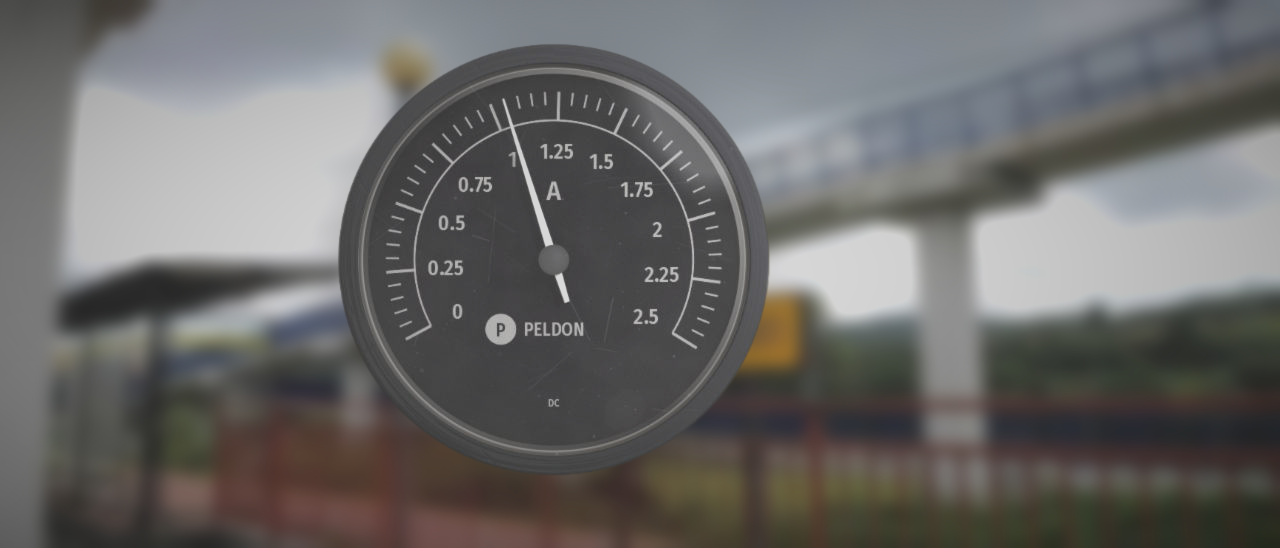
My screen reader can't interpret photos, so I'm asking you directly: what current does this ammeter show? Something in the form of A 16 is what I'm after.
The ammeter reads A 1.05
